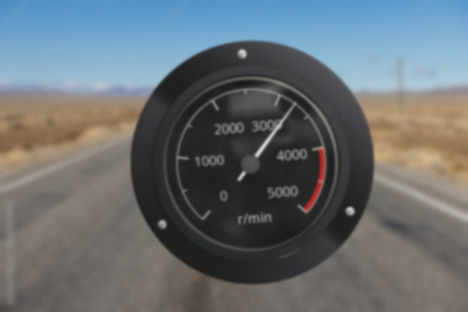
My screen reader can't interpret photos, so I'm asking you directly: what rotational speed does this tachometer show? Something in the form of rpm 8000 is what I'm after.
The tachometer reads rpm 3250
